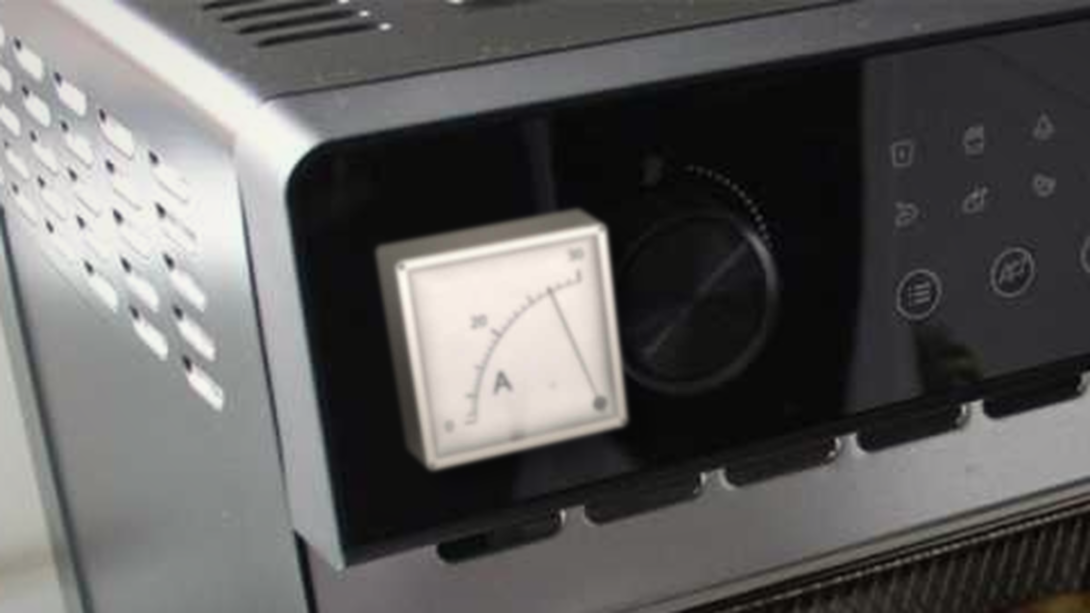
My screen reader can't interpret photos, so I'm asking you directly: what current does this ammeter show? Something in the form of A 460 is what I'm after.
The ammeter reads A 27
